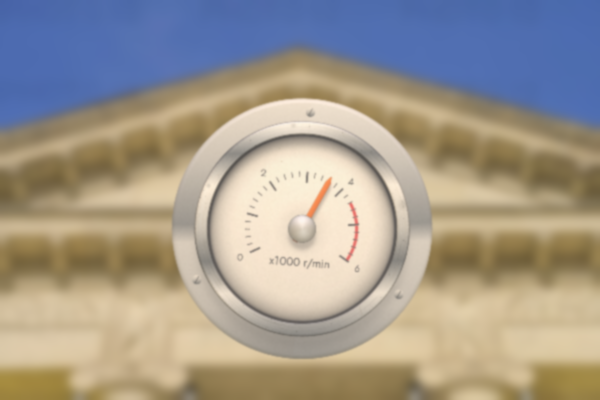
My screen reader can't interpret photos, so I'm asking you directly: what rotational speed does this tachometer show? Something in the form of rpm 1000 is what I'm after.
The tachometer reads rpm 3600
